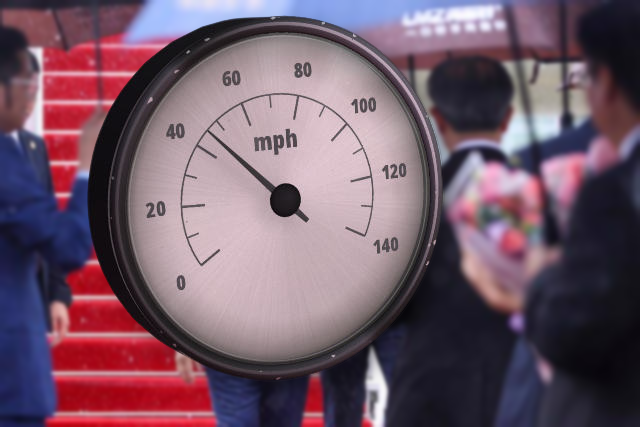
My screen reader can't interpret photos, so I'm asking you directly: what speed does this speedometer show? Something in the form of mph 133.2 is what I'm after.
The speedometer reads mph 45
